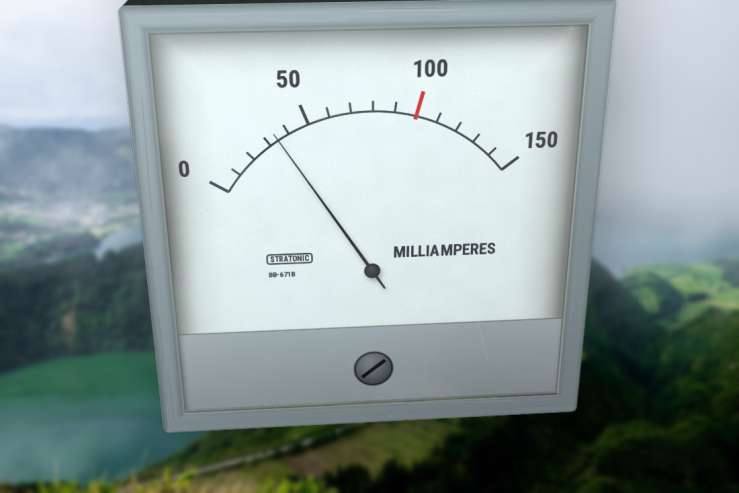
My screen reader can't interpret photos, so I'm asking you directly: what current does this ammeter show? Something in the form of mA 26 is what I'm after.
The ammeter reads mA 35
